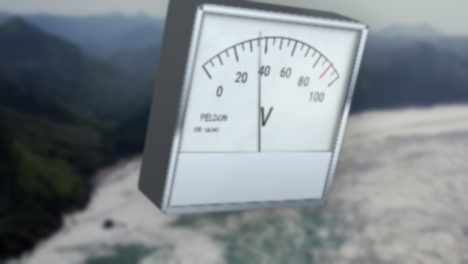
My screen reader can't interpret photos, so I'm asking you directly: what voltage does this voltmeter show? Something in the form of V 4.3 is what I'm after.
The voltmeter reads V 35
